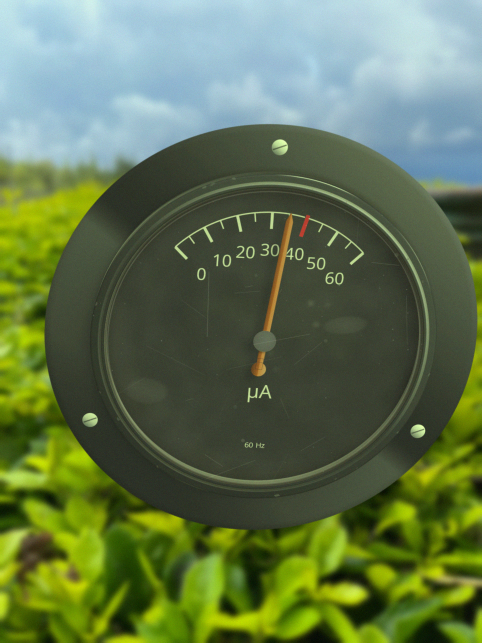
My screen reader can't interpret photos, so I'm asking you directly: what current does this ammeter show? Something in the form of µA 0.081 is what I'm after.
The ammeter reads µA 35
